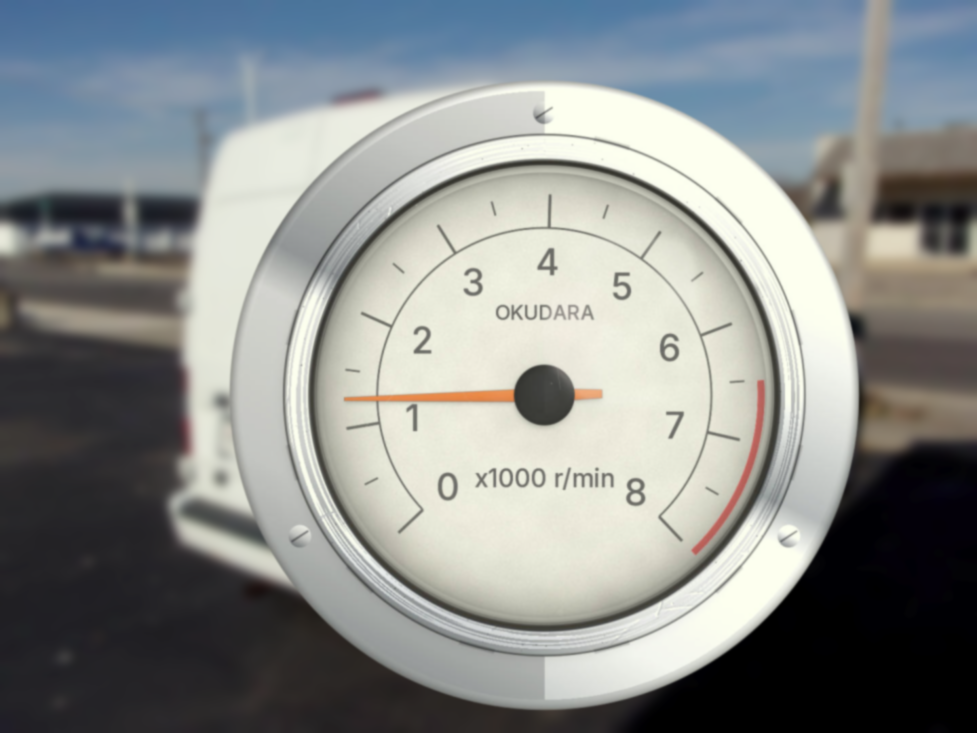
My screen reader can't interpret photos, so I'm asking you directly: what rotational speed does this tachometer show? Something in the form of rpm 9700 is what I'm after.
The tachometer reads rpm 1250
